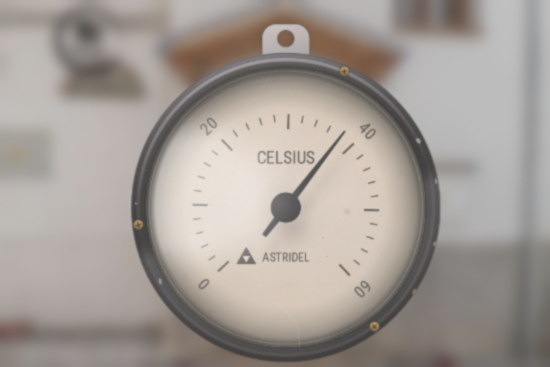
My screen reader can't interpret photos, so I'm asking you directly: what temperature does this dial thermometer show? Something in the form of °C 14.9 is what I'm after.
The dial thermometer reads °C 38
